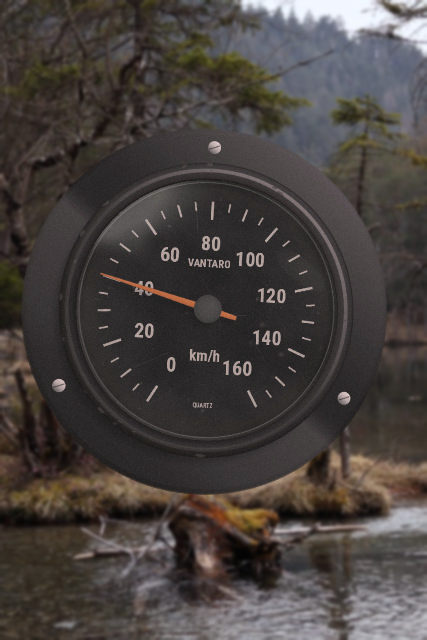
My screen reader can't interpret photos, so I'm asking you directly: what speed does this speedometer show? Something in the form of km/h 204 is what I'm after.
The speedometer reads km/h 40
